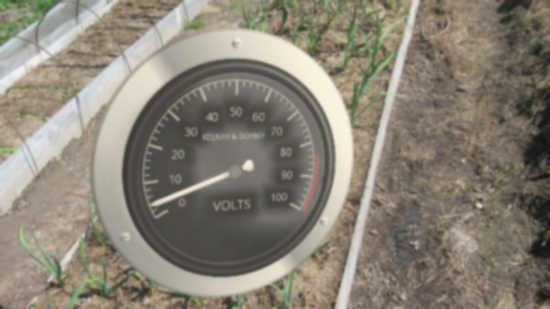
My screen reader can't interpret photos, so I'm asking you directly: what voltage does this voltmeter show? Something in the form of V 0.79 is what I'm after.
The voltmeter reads V 4
